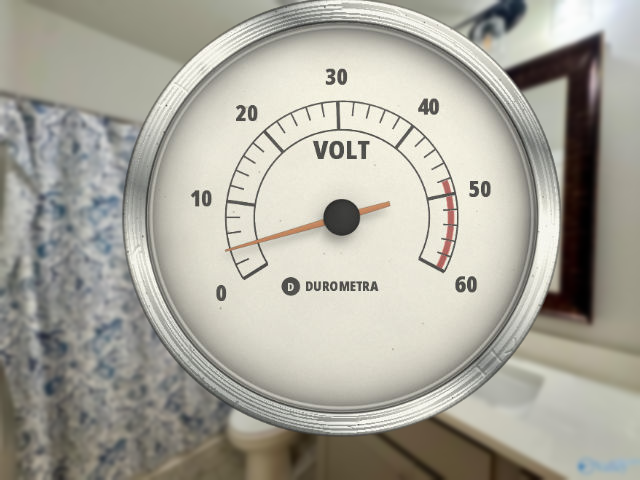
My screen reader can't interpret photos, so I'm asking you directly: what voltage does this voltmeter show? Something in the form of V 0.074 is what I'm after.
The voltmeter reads V 4
